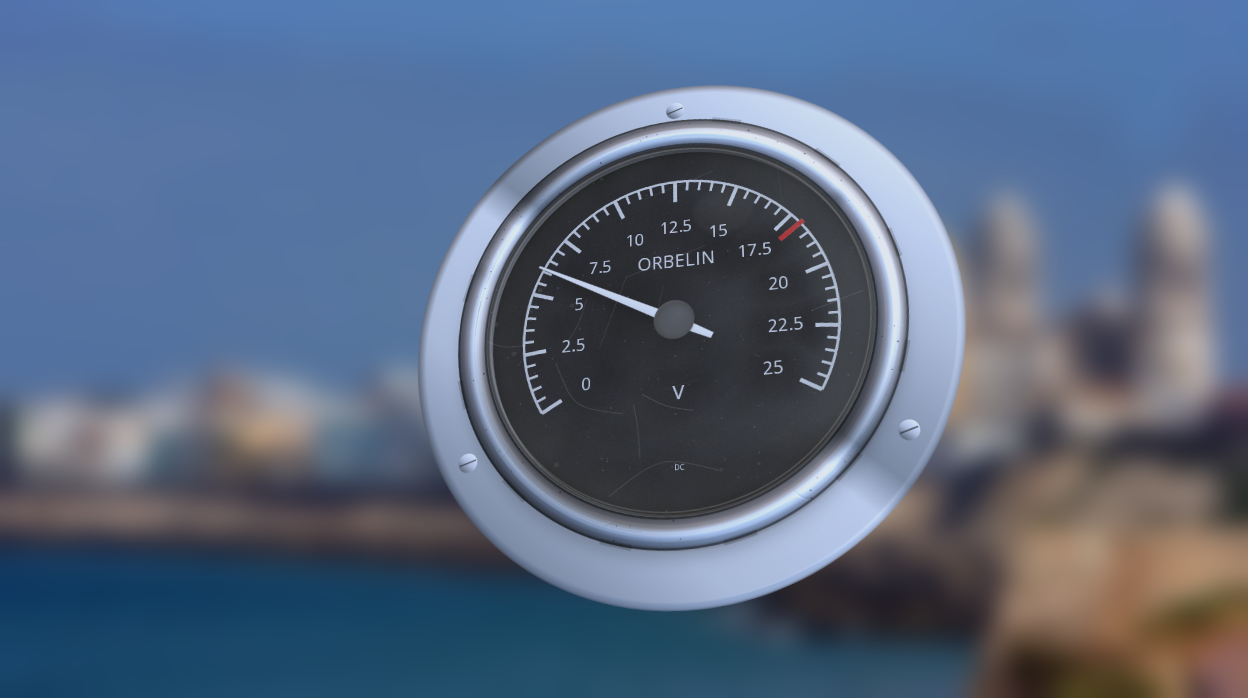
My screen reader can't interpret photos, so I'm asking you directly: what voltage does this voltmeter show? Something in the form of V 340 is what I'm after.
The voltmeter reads V 6
